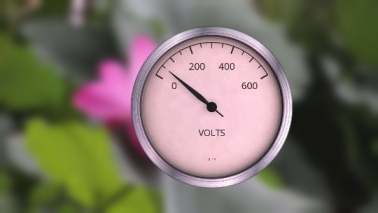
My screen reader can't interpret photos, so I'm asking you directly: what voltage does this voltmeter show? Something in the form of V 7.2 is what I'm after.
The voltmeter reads V 50
